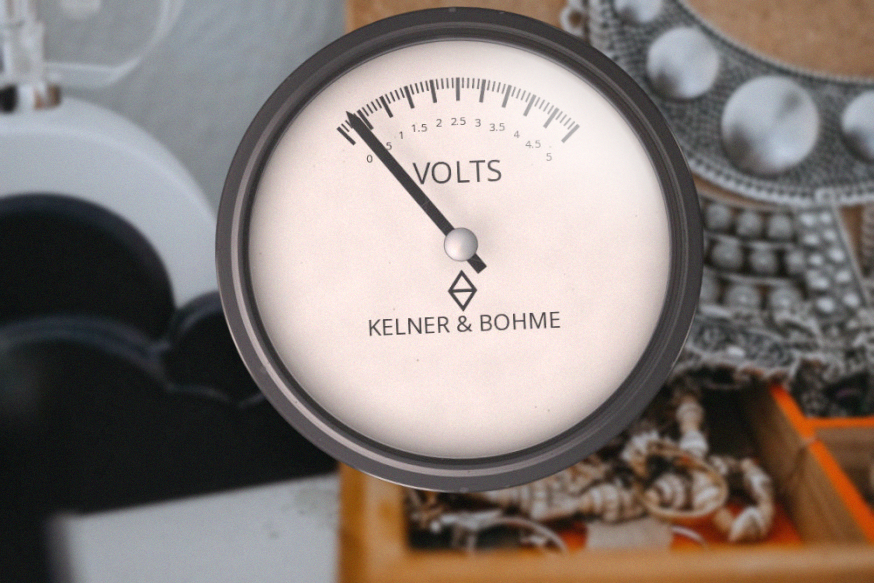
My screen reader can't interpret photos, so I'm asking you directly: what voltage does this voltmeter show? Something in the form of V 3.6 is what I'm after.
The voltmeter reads V 0.3
